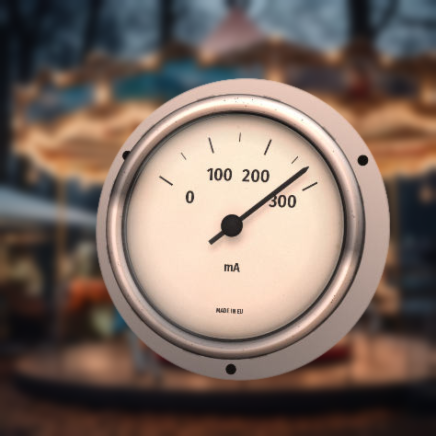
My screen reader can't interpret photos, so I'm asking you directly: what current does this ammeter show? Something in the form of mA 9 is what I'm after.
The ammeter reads mA 275
